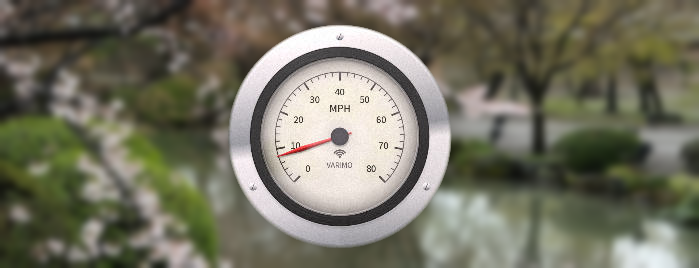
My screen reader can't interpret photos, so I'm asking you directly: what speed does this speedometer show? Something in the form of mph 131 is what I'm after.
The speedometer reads mph 8
